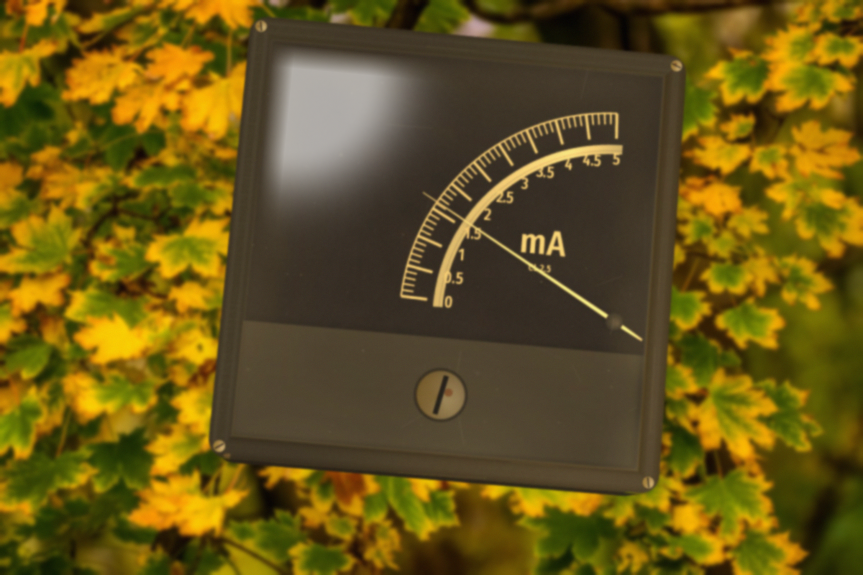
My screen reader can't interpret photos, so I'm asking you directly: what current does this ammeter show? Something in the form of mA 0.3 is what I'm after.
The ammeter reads mA 1.6
